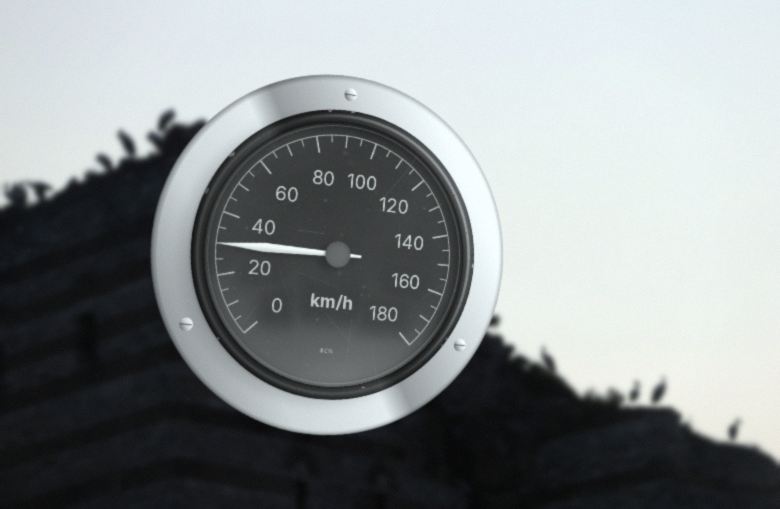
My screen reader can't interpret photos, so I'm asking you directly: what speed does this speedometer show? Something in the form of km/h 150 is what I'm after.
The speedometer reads km/h 30
